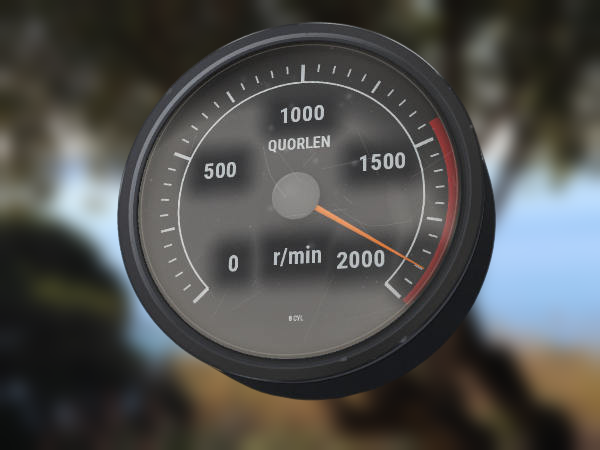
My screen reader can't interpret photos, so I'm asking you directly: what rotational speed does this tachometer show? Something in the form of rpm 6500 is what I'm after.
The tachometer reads rpm 1900
